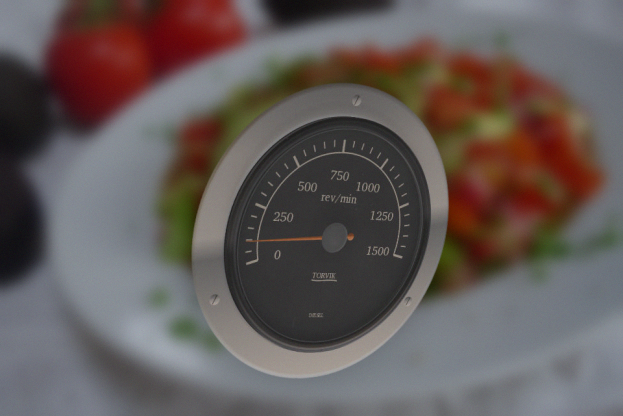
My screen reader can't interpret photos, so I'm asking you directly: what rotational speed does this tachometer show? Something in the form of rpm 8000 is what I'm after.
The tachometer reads rpm 100
